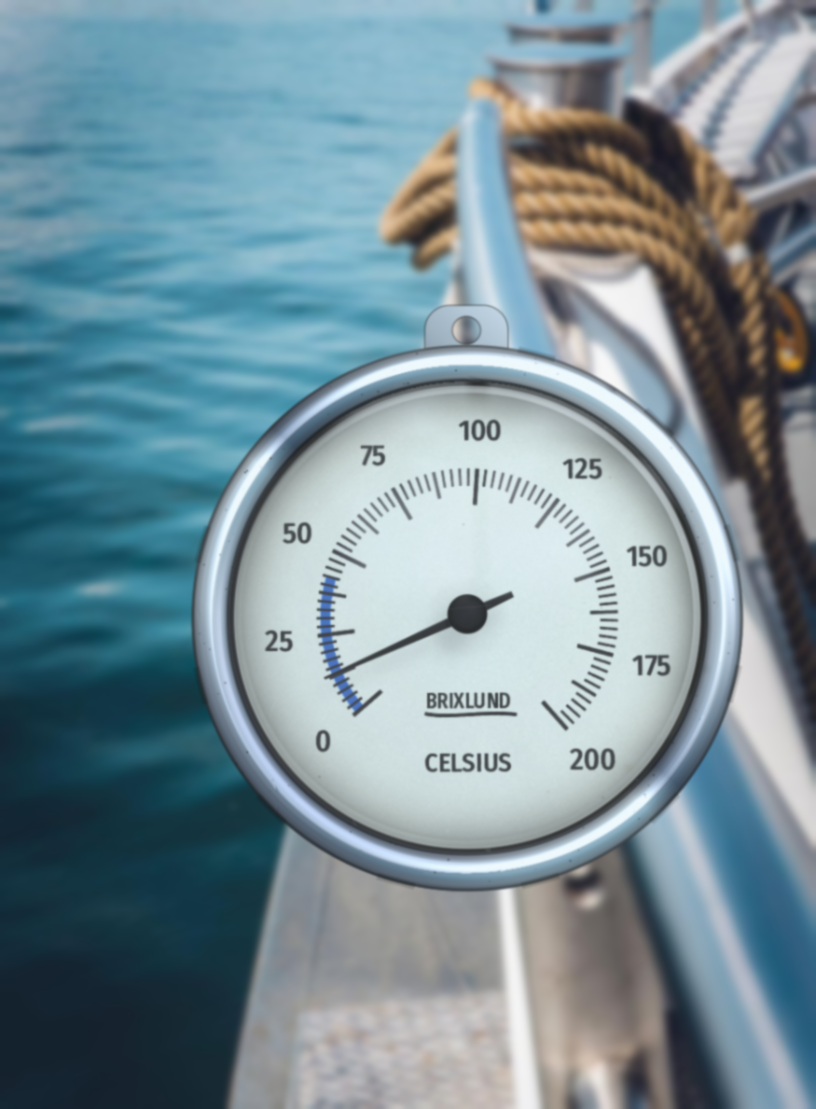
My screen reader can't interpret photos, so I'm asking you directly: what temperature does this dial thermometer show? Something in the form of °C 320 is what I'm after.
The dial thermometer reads °C 12.5
